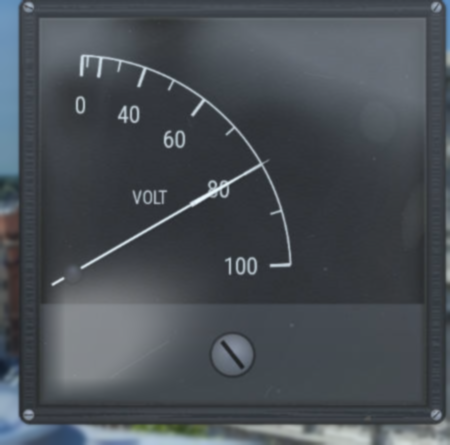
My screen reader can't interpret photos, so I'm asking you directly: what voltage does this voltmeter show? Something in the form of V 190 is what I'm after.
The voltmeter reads V 80
